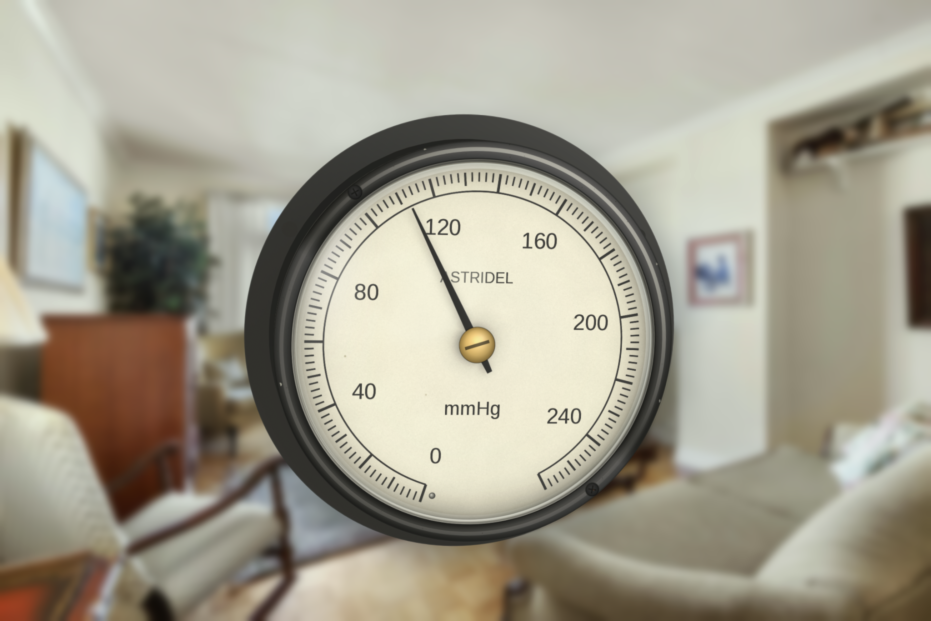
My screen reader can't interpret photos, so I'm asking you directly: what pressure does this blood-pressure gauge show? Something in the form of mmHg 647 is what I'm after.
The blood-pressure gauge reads mmHg 112
